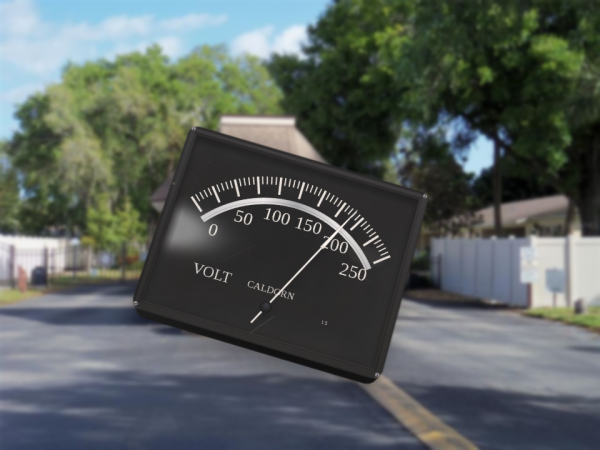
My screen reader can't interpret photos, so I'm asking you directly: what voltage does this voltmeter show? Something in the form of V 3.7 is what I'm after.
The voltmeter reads V 190
